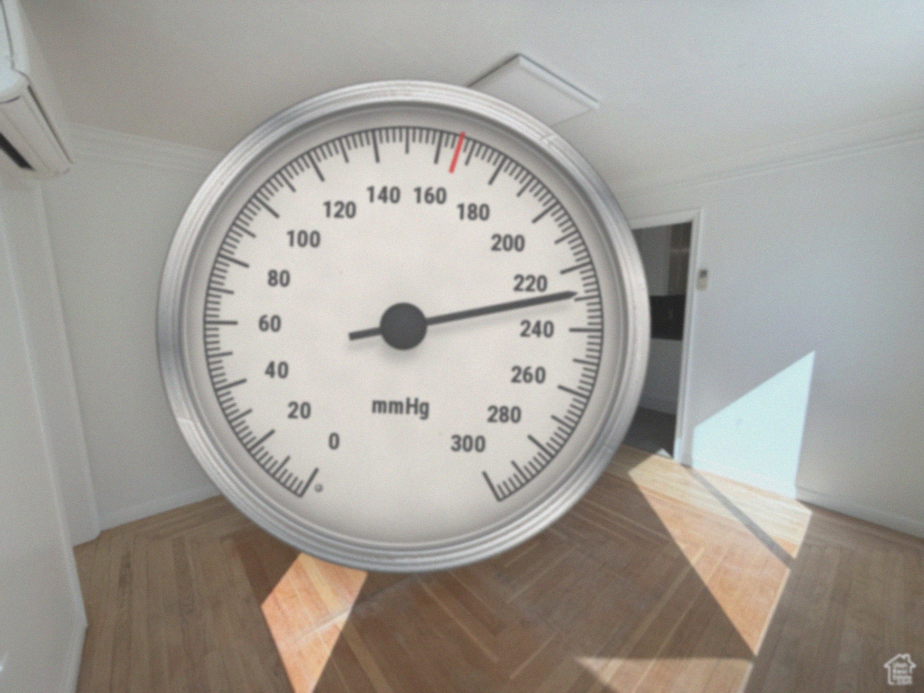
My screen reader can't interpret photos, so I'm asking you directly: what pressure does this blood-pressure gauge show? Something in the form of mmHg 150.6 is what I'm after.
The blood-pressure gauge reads mmHg 228
